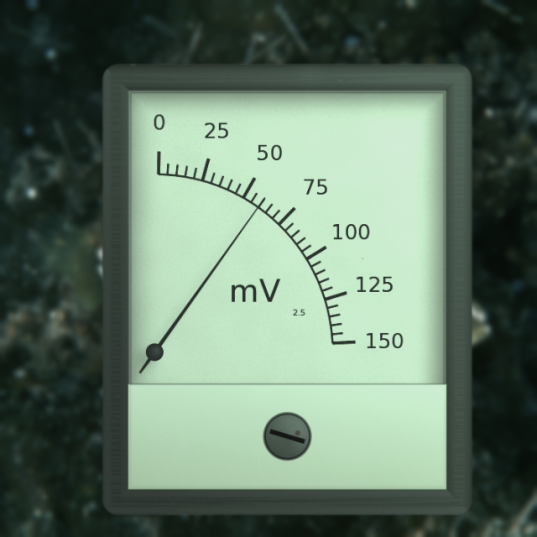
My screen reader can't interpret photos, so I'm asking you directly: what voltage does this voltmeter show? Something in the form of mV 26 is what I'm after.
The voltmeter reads mV 60
